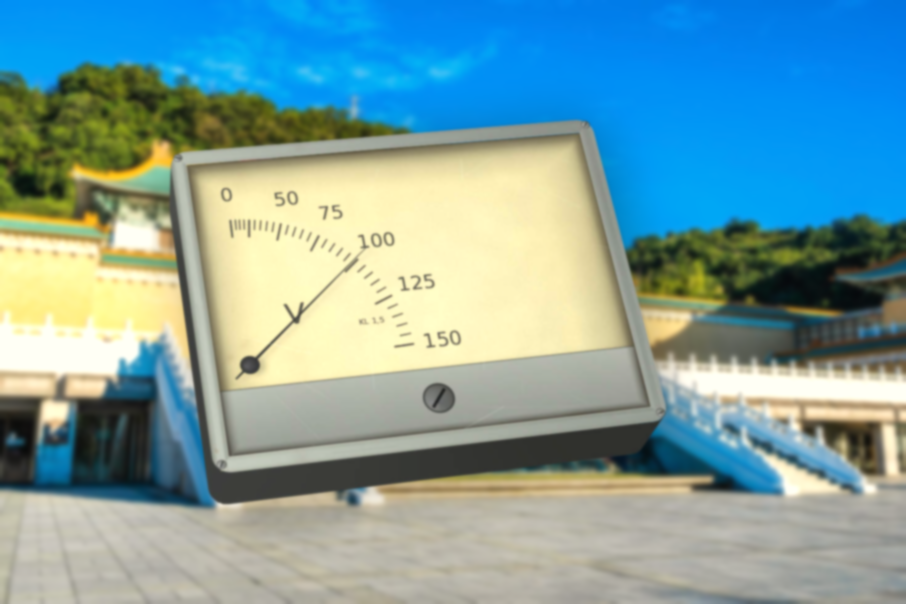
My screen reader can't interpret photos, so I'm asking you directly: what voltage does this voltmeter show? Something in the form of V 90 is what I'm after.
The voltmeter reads V 100
